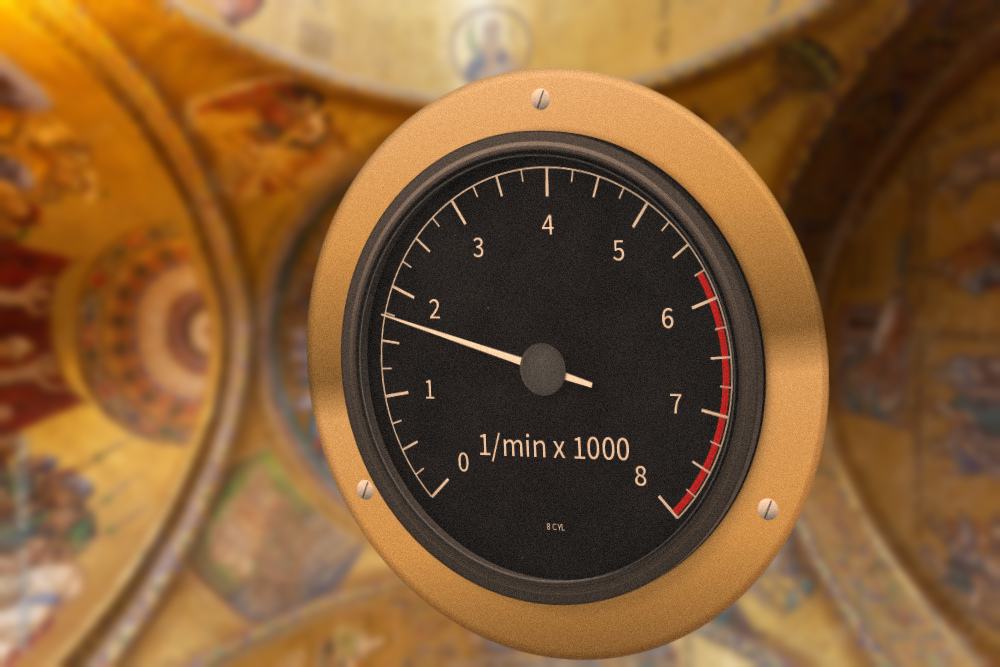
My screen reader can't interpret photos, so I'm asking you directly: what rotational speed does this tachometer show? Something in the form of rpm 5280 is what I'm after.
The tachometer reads rpm 1750
